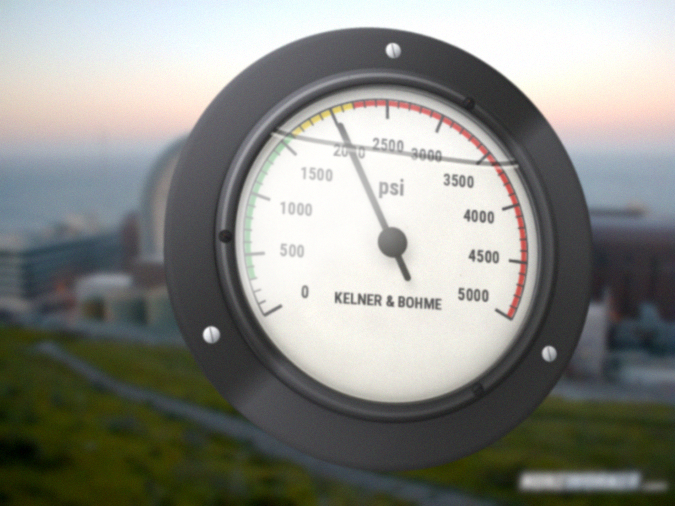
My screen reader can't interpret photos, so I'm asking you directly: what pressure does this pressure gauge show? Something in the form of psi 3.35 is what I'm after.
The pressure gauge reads psi 2000
